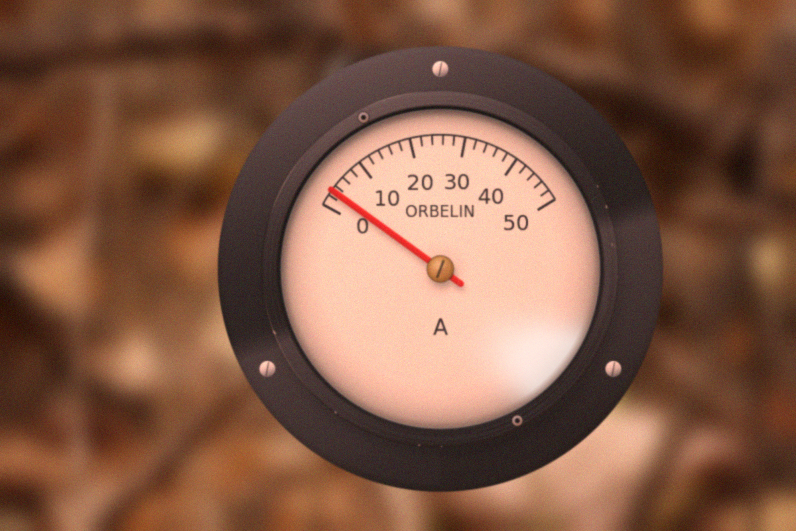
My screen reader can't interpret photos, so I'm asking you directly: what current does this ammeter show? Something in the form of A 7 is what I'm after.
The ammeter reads A 3
